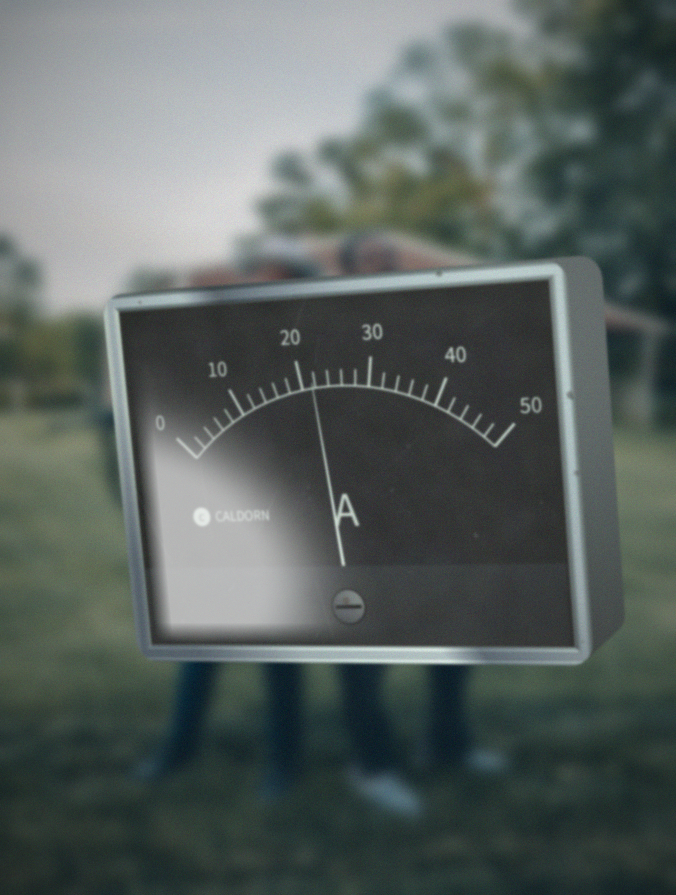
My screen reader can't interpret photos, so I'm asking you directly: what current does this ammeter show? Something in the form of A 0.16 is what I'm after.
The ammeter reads A 22
